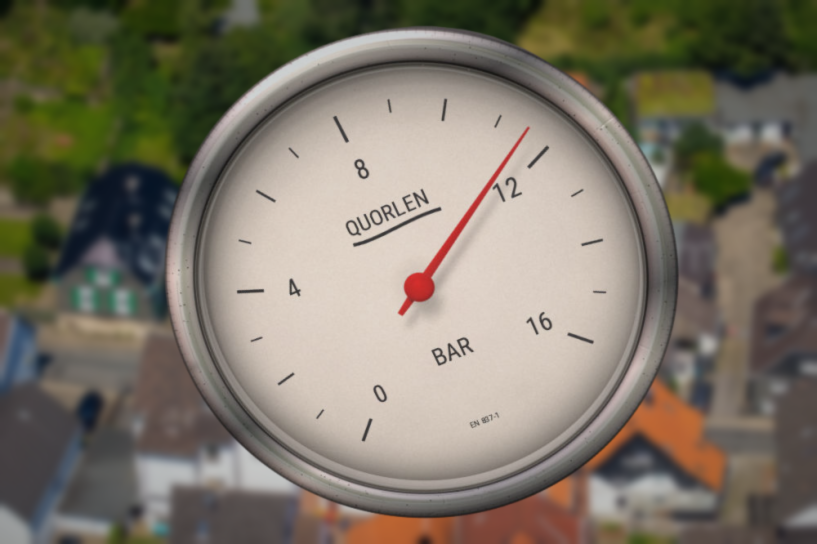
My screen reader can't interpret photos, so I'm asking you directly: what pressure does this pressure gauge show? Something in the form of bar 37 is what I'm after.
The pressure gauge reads bar 11.5
